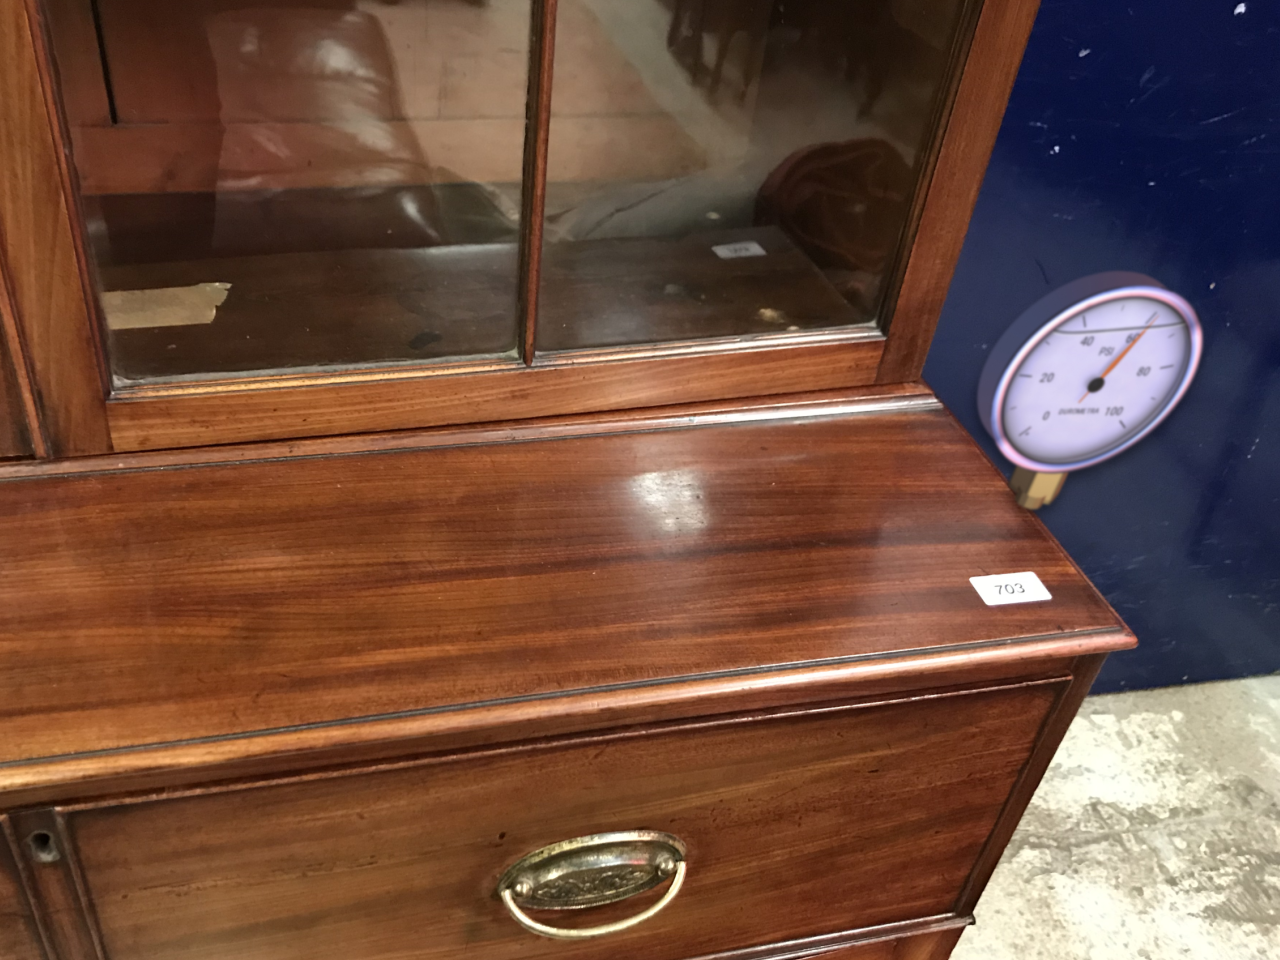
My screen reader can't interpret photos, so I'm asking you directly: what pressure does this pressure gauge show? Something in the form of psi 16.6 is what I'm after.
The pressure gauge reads psi 60
